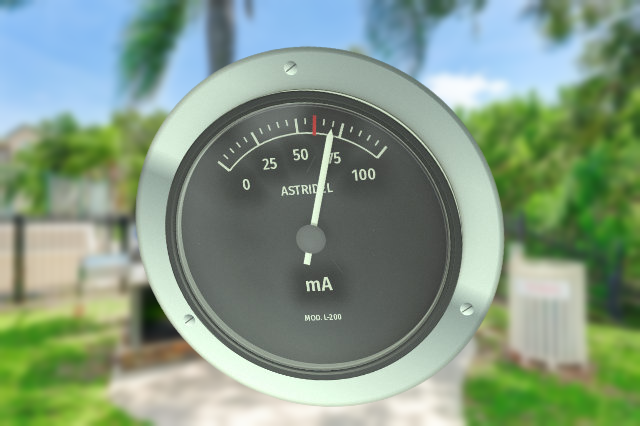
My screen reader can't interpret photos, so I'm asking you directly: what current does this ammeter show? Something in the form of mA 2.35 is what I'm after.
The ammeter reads mA 70
